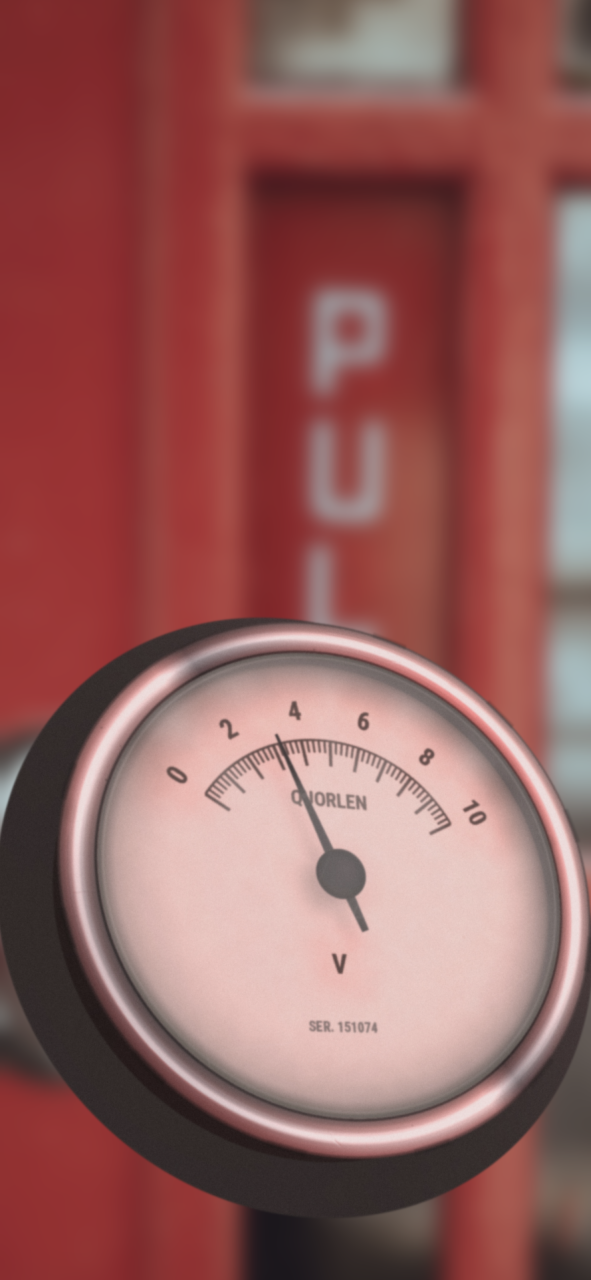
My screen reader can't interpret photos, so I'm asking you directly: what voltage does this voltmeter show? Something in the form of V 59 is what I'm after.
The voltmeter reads V 3
